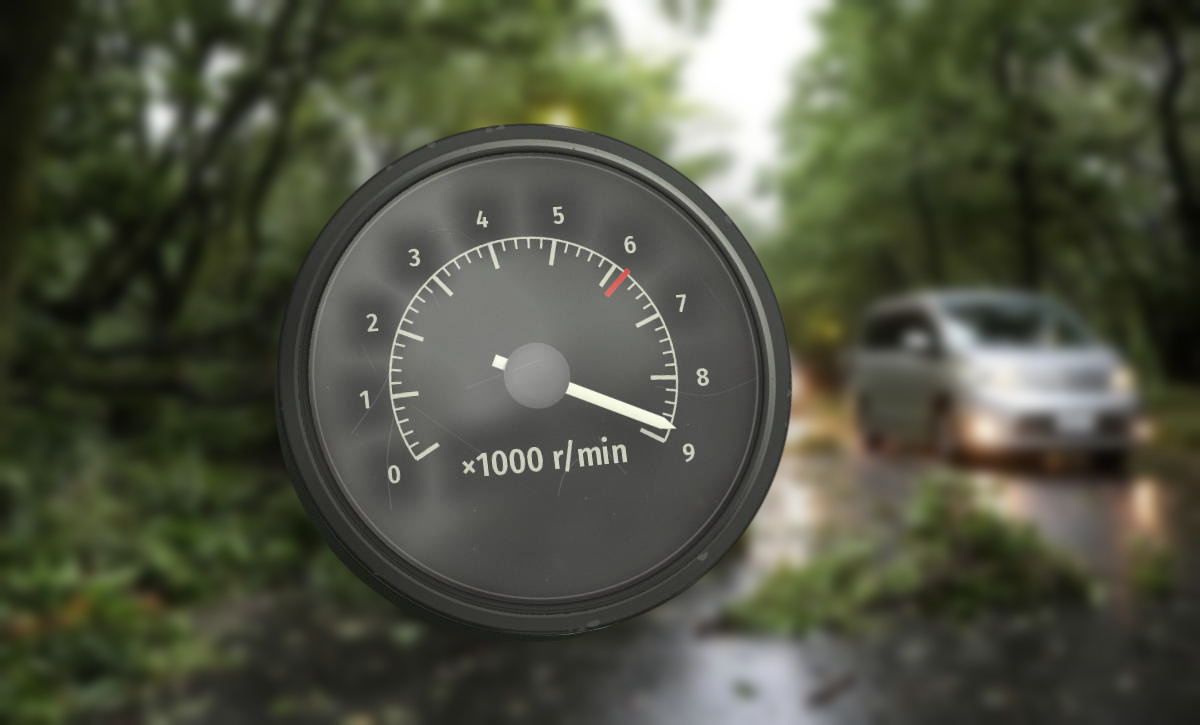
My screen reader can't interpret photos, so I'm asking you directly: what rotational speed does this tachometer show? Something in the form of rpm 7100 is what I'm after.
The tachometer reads rpm 8800
